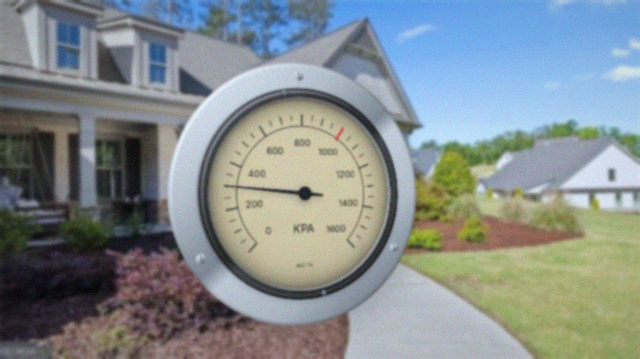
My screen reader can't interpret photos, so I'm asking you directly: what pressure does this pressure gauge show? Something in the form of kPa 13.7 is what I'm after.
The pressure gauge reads kPa 300
